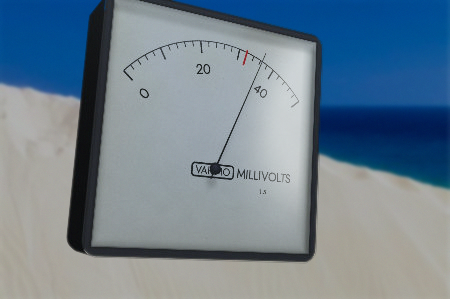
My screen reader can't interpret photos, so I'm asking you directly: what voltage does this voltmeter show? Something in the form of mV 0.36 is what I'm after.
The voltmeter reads mV 36
